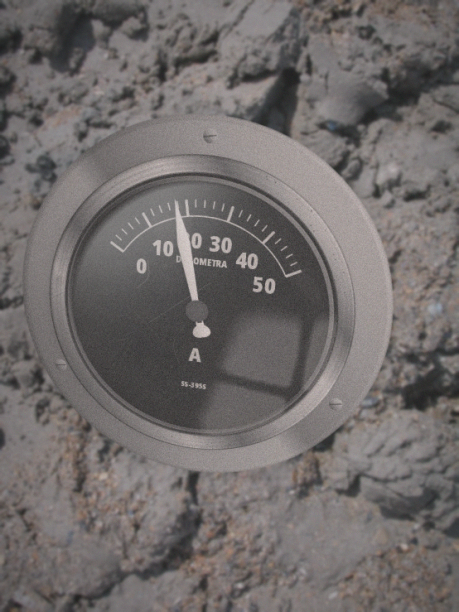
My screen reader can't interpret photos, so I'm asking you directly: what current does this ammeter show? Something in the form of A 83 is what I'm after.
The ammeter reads A 18
